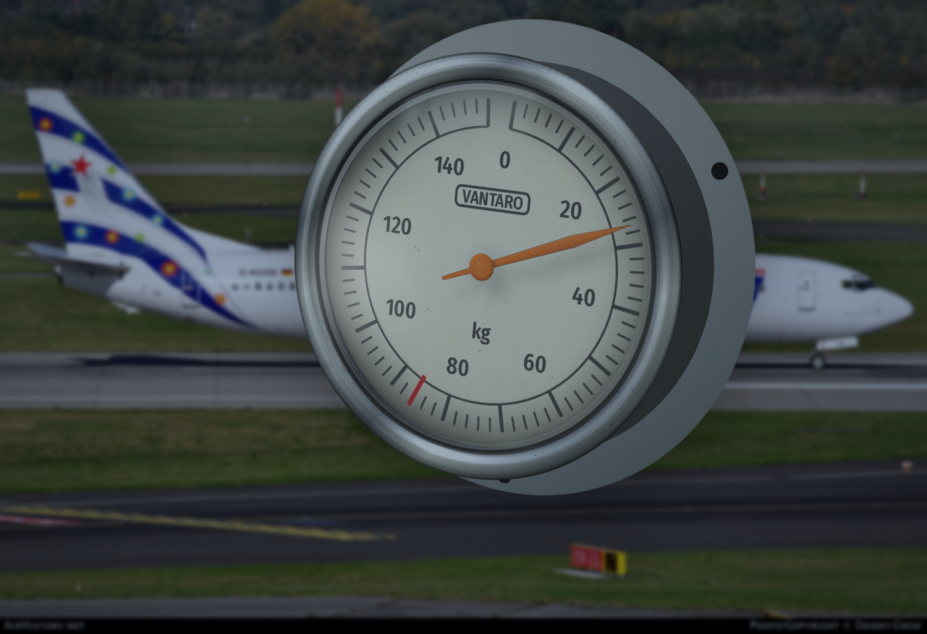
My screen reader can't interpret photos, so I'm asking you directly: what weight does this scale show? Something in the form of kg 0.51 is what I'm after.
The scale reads kg 27
